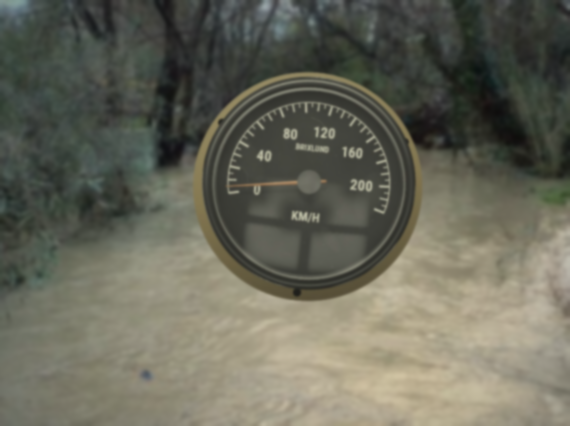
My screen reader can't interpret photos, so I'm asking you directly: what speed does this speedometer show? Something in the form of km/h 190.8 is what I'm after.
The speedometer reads km/h 5
